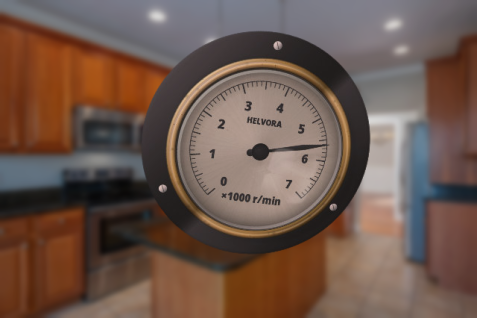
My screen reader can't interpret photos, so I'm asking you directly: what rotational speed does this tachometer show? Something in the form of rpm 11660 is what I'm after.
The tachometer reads rpm 5600
